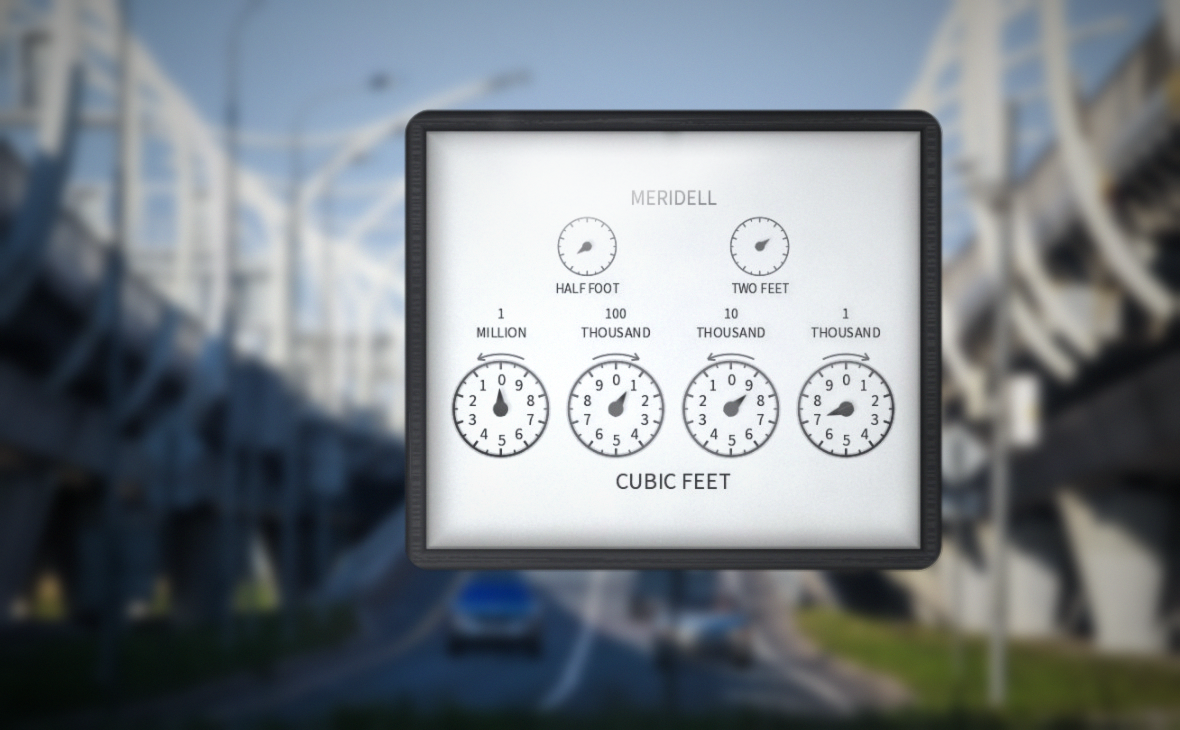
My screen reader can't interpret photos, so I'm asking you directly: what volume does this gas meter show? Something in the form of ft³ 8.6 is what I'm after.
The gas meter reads ft³ 8700
